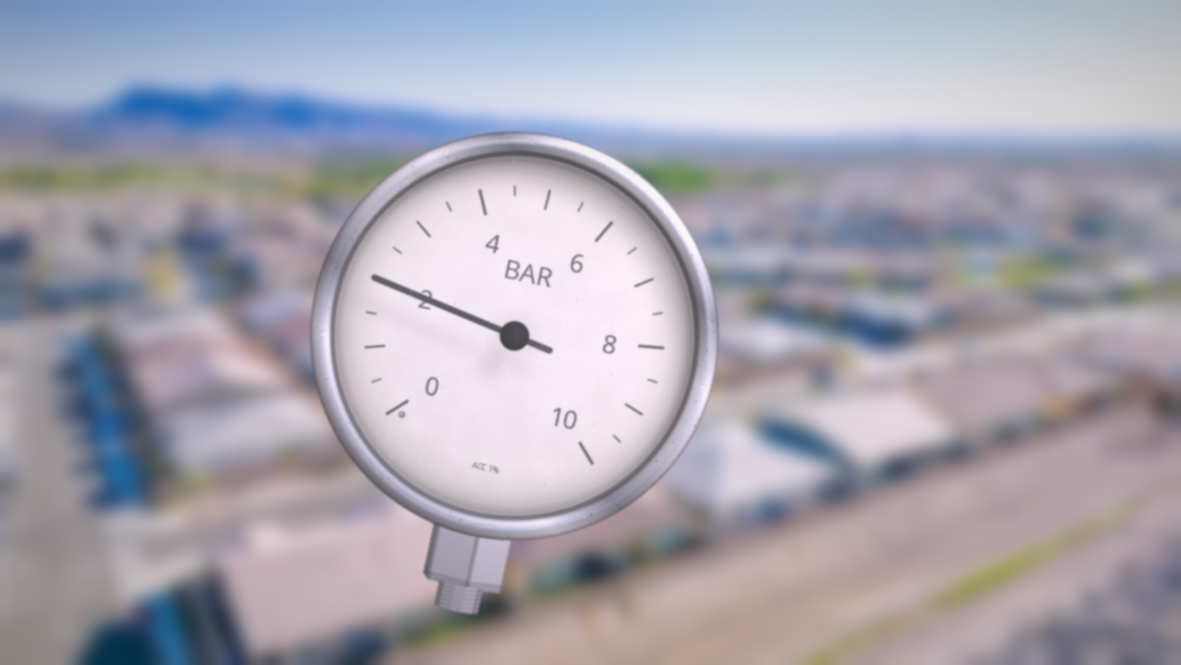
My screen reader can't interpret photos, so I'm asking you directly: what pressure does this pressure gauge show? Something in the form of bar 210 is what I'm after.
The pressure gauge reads bar 2
